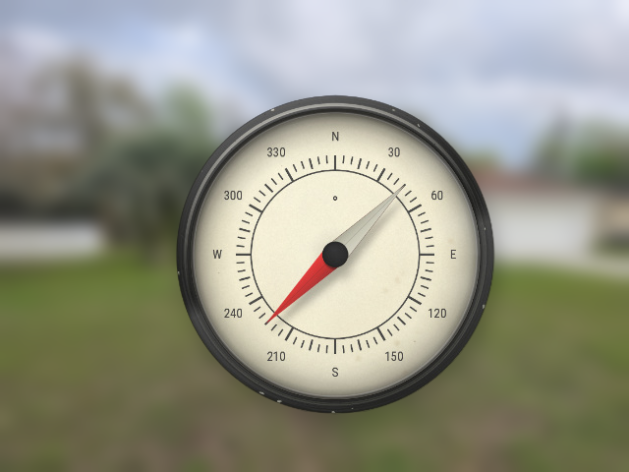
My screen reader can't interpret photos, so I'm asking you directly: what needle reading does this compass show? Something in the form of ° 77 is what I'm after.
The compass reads ° 225
